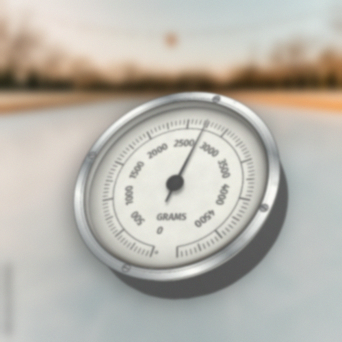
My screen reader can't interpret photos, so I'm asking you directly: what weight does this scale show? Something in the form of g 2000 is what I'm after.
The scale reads g 2750
